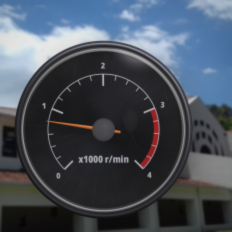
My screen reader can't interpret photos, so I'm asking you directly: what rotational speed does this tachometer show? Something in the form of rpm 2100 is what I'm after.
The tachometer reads rpm 800
